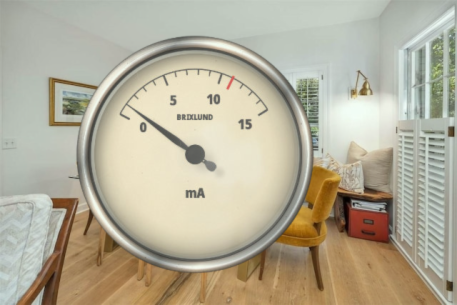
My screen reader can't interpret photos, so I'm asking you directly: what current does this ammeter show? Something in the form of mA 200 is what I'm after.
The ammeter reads mA 1
